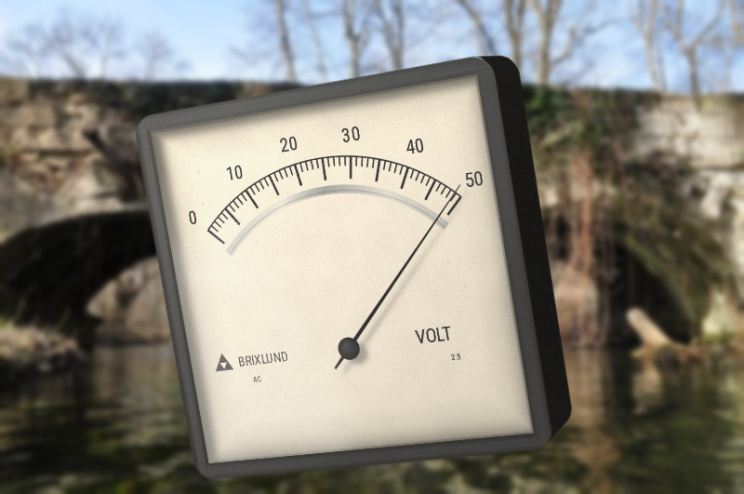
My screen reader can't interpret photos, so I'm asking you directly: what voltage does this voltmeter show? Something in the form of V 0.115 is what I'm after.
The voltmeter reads V 49
